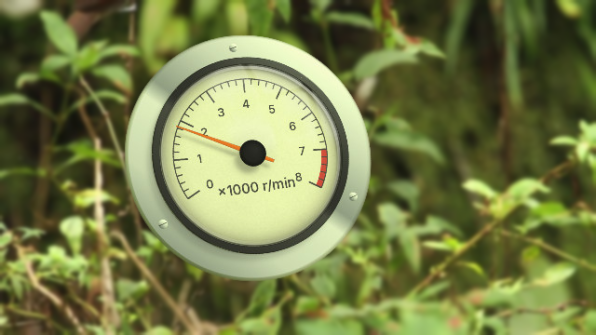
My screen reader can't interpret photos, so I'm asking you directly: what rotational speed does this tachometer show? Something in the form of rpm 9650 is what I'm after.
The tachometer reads rpm 1800
